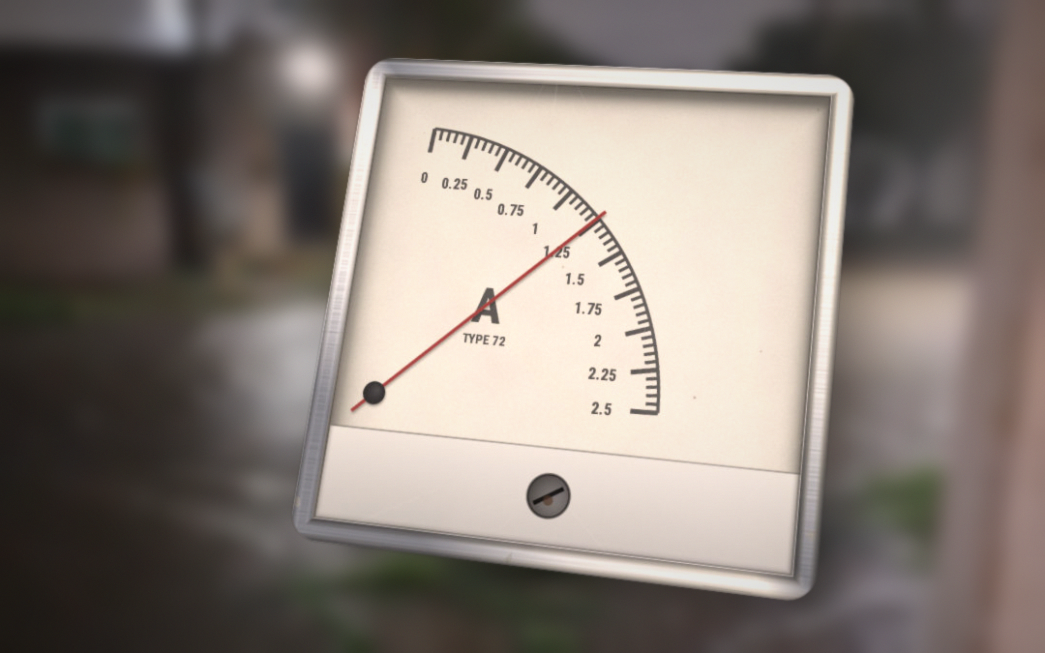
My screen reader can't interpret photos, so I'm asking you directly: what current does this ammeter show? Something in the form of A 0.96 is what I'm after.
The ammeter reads A 1.25
